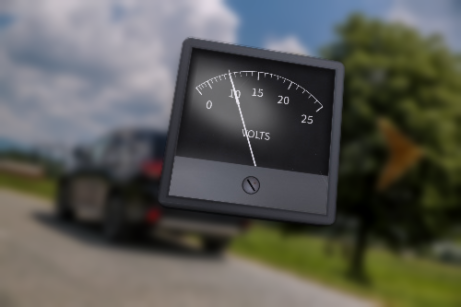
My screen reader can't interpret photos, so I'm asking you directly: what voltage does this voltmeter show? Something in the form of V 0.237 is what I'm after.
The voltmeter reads V 10
